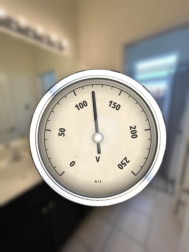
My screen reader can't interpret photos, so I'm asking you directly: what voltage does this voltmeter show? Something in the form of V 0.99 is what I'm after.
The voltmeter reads V 120
